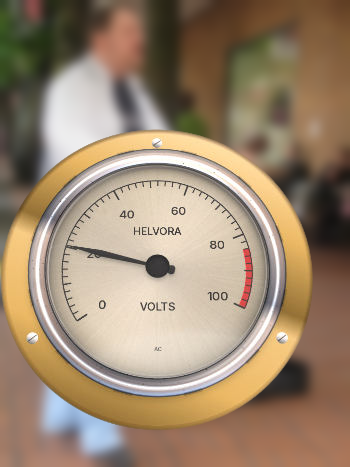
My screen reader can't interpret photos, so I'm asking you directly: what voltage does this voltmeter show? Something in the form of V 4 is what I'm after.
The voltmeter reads V 20
